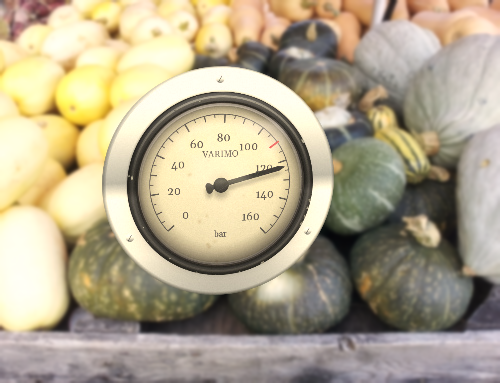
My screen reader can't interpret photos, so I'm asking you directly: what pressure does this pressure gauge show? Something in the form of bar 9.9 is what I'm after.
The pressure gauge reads bar 122.5
